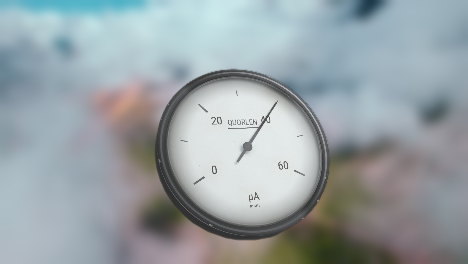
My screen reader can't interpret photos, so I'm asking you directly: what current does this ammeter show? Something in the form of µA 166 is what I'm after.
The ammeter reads µA 40
